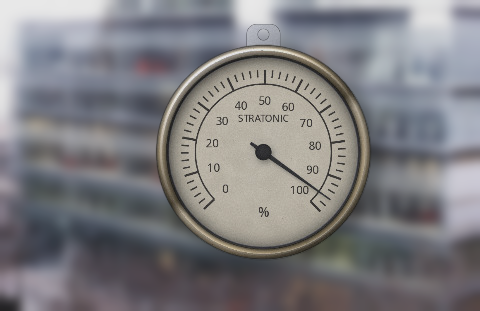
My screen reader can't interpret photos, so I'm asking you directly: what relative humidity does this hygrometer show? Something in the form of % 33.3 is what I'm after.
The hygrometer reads % 96
